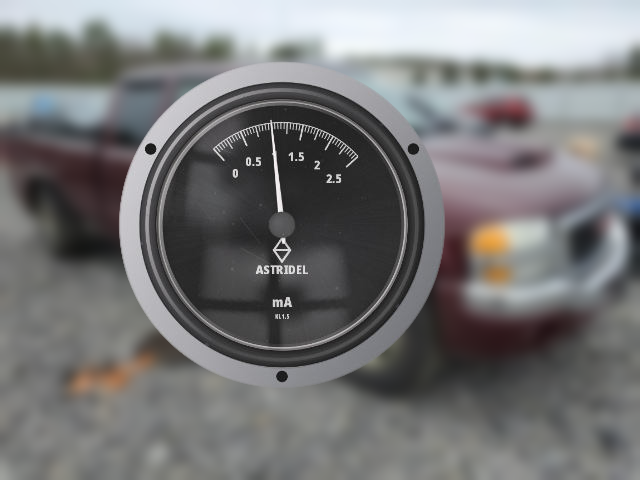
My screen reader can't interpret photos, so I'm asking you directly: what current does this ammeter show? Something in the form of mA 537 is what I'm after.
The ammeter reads mA 1
